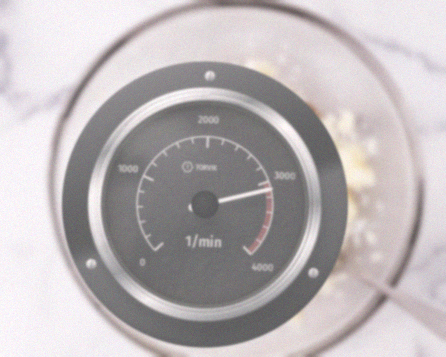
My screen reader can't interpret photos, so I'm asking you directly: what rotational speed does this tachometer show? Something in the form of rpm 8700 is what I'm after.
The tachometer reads rpm 3100
